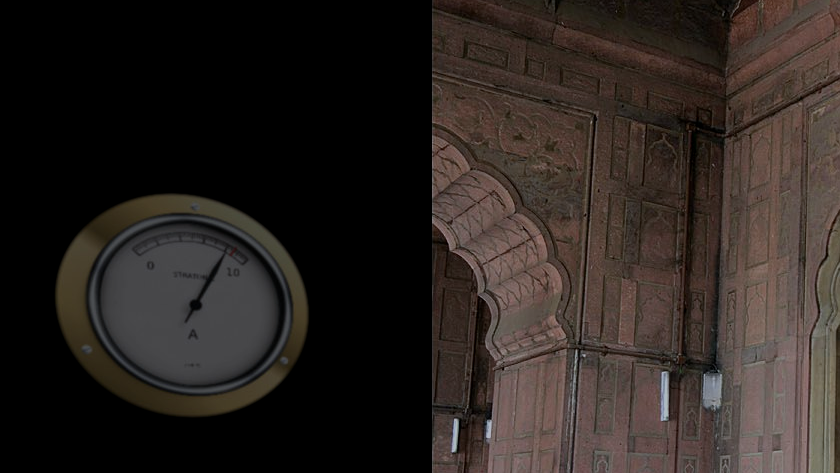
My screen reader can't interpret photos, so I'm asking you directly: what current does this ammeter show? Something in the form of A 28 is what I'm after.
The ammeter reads A 8
